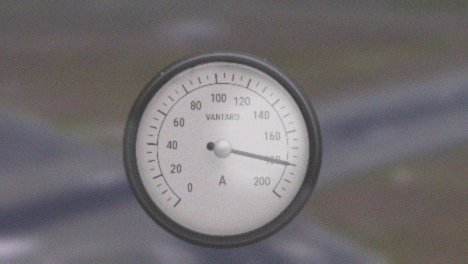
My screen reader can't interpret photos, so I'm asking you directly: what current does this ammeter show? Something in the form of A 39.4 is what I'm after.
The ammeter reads A 180
